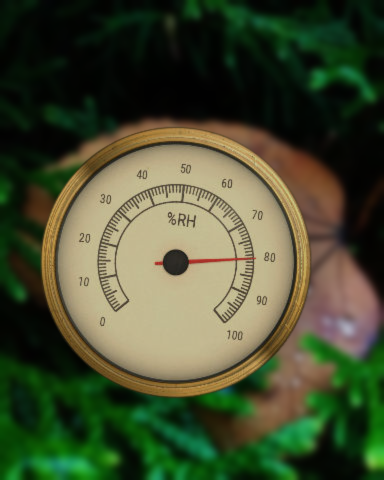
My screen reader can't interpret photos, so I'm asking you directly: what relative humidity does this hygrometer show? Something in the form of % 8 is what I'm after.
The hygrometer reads % 80
